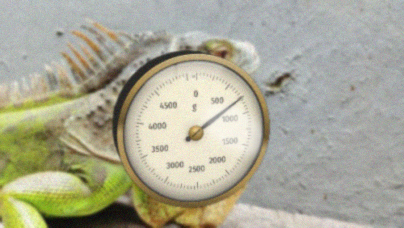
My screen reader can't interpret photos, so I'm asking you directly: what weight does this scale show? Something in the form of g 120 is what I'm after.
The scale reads g 750
